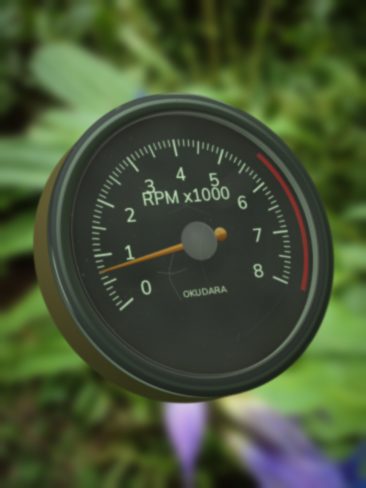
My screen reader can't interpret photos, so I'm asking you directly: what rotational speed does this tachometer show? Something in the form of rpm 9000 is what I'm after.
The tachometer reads rpm 700
